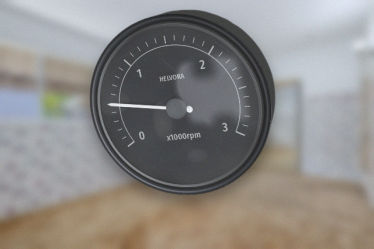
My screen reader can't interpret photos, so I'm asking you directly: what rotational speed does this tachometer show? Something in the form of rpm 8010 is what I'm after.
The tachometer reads rpm 500
